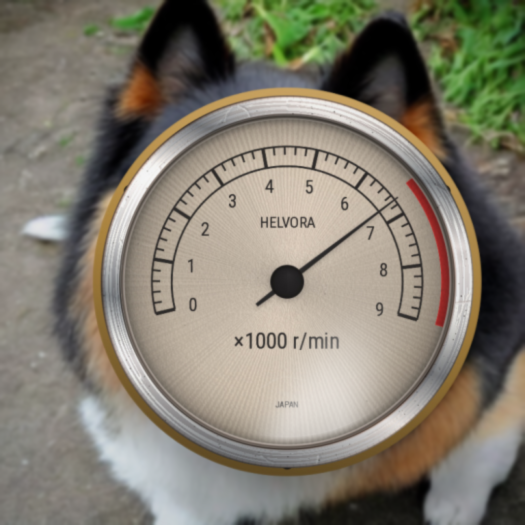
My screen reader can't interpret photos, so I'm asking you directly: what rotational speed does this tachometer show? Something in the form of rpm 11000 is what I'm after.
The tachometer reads rpm 6700
